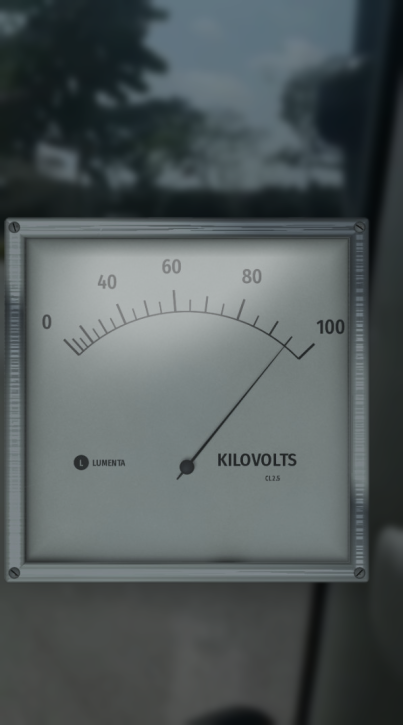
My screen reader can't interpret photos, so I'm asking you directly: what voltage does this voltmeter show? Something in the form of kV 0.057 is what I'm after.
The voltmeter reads kV 95
